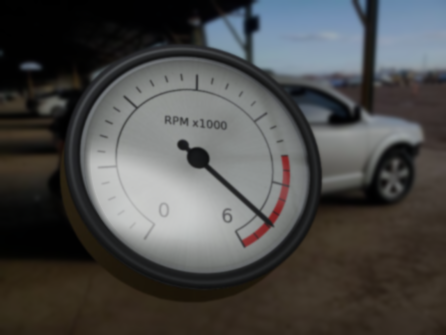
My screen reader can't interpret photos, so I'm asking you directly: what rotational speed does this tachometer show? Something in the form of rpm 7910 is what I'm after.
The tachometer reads rpm 5600
